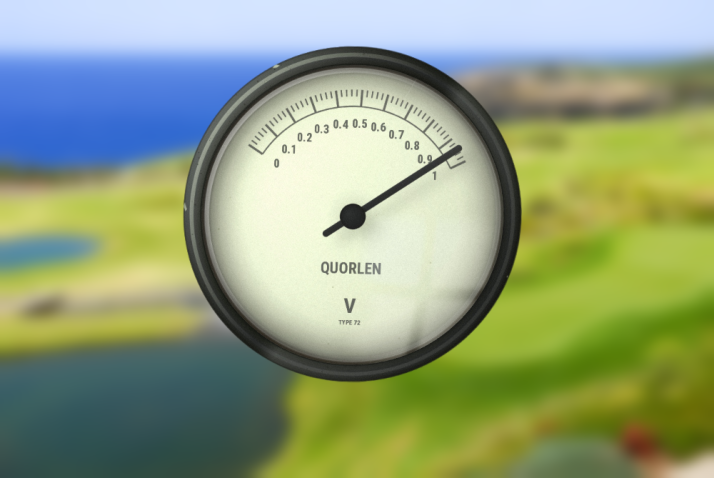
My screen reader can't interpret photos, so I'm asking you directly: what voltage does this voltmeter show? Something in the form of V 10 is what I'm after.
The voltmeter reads V 0.94
